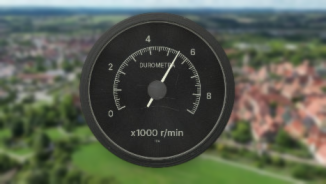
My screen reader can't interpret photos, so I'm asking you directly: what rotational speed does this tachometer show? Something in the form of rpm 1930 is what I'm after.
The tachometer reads rpm 5500
